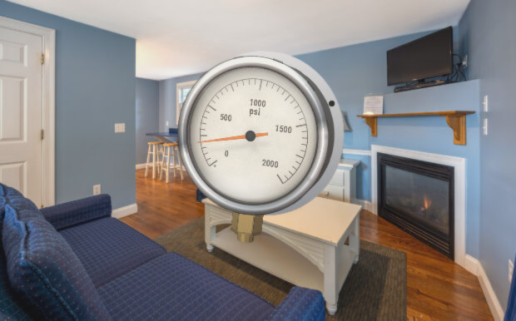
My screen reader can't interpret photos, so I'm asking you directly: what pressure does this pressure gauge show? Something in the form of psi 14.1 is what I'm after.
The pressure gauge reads psi 200
